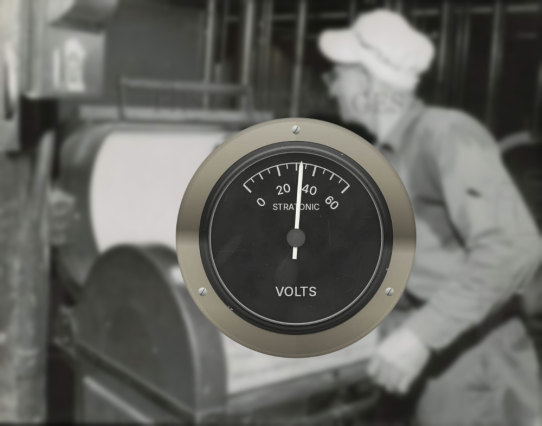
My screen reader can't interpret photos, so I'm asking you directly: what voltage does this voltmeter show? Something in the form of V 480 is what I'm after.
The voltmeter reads V 32.5
